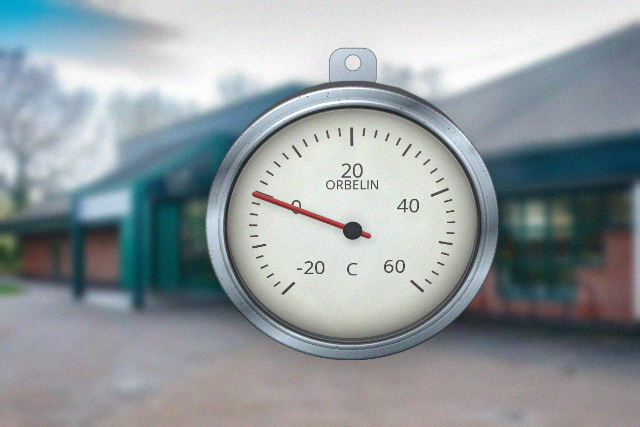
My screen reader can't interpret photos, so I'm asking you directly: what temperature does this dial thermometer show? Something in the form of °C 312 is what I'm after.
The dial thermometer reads °C 0
